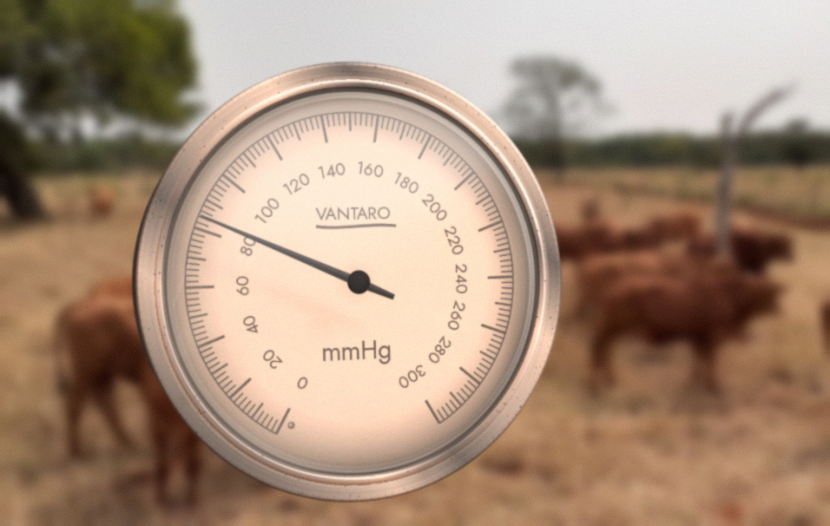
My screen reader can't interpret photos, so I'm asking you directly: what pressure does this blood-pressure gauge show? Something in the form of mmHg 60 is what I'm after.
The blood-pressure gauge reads mmHg 84
